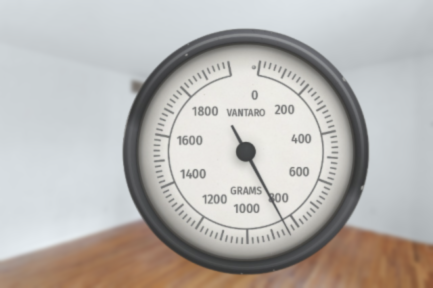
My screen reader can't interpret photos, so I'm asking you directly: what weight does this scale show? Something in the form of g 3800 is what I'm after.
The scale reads g 840
